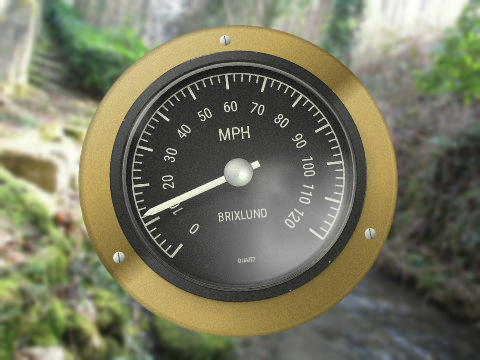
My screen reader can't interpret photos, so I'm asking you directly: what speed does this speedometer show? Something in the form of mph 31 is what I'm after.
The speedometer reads mph 12
